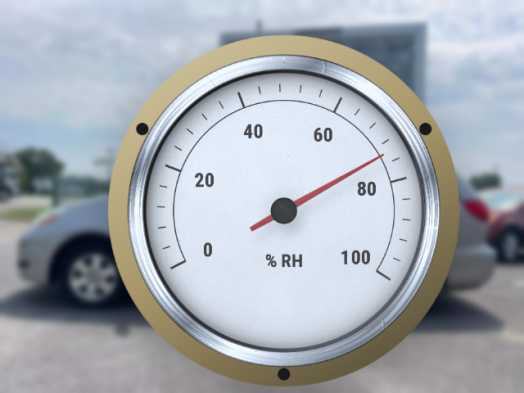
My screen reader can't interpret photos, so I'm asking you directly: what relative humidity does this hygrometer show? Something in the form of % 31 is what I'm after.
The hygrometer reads % 74
